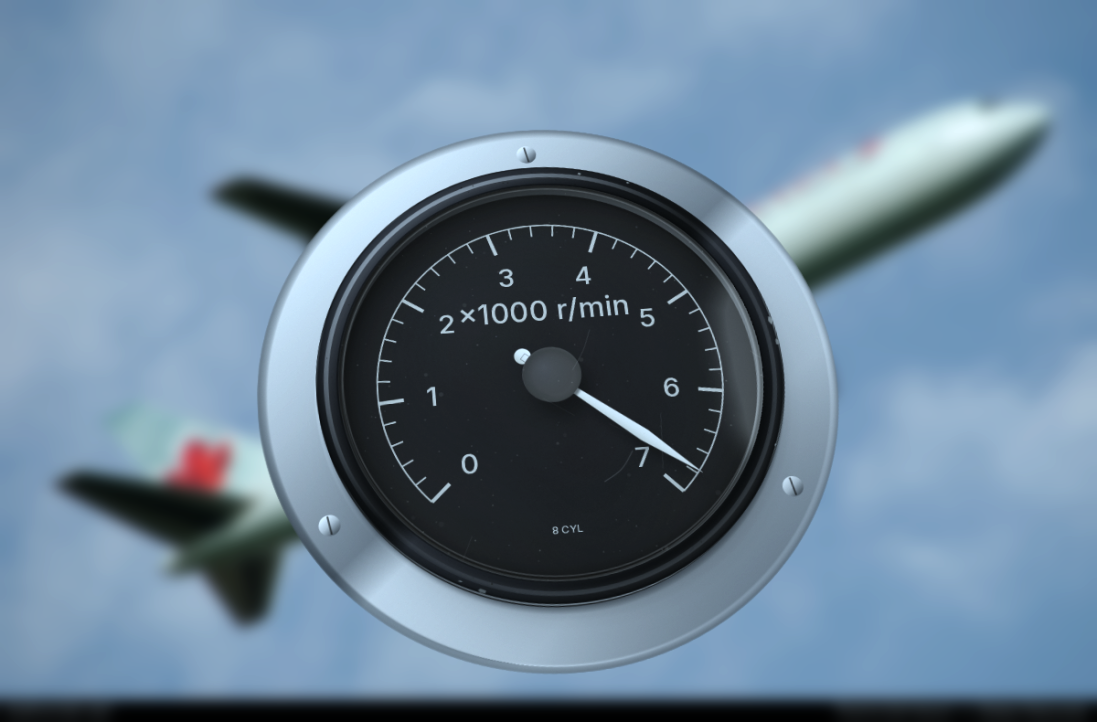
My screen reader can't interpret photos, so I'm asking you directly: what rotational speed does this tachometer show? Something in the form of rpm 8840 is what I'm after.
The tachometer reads rpm 6800
